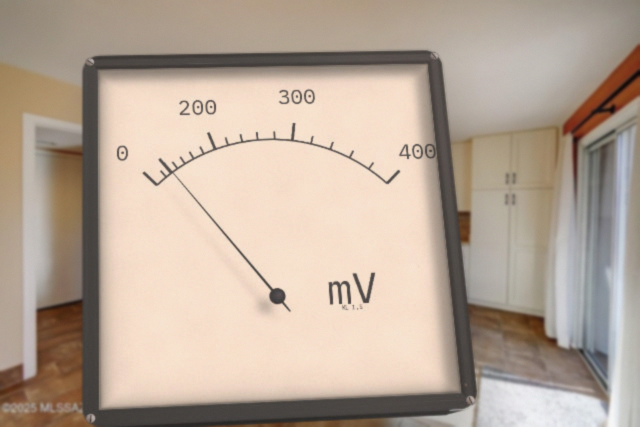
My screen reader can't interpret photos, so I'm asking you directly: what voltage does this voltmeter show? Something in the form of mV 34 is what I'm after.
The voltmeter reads mV 100
